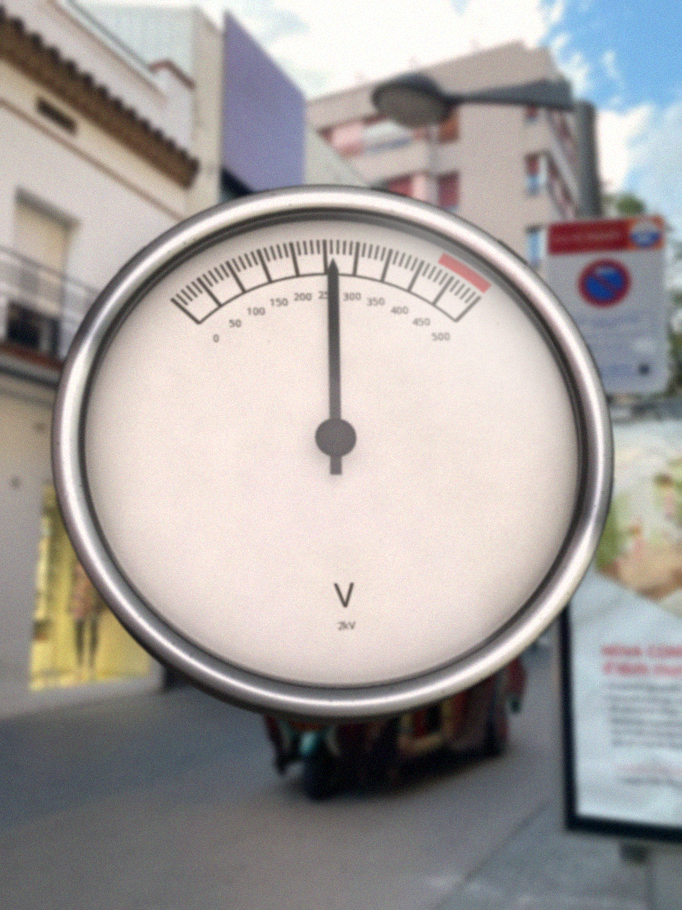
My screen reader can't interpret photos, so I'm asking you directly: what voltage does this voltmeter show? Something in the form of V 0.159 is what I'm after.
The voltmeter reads V 260
